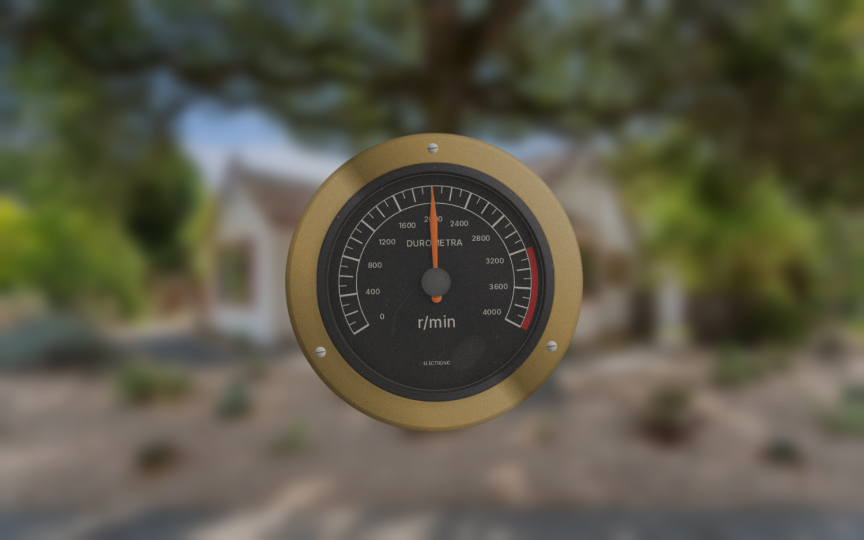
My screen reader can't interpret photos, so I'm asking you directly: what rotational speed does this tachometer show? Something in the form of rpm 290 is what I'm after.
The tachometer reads rpm 2000
